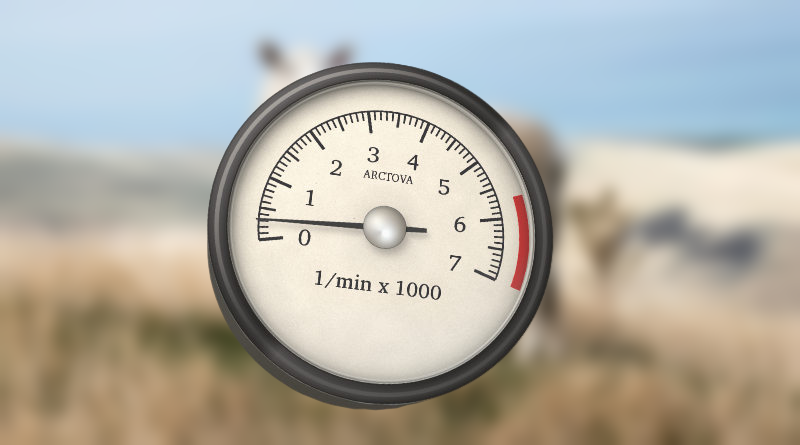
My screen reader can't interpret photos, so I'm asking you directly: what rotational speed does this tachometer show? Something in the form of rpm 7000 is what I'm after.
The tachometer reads rpm 300
